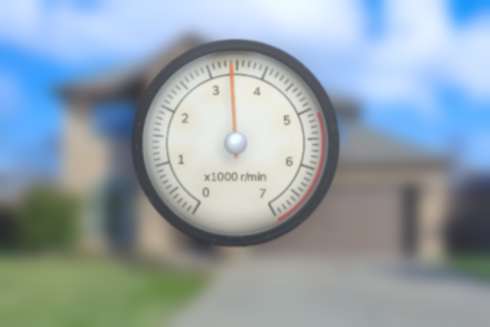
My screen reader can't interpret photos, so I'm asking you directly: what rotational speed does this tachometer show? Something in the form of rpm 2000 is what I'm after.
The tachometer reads rpm 3400
